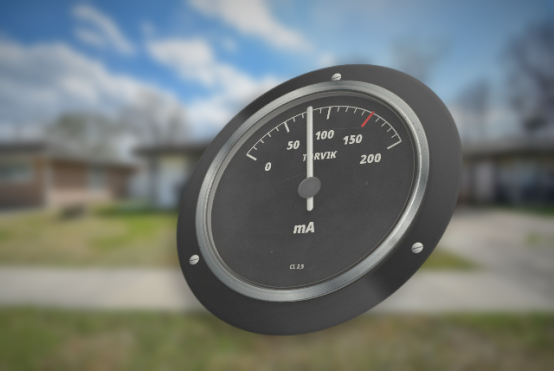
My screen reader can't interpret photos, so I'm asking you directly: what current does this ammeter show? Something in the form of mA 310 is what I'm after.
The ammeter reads mA 80
